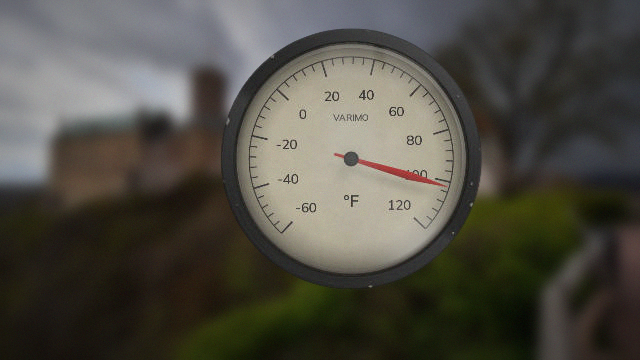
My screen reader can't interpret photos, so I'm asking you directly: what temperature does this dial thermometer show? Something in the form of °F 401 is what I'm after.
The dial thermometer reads °F 102
